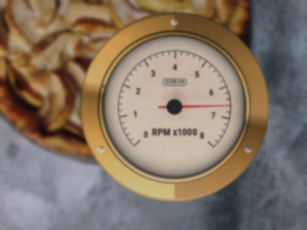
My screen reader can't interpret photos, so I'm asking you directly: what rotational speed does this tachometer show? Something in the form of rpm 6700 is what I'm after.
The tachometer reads rpm 6600
